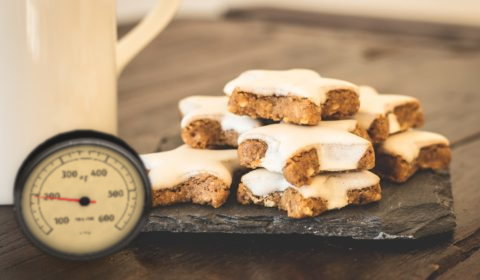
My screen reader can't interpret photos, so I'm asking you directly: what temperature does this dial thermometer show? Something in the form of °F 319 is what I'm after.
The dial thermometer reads °F 200
